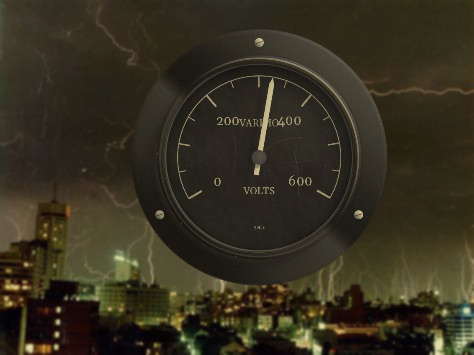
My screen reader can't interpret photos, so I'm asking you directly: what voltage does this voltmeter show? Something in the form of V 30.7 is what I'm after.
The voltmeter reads V 325
